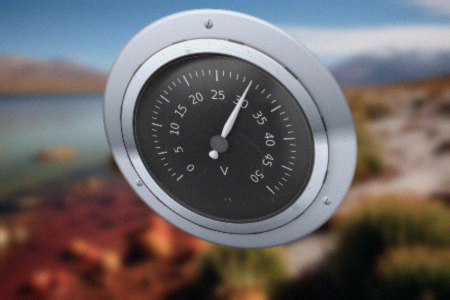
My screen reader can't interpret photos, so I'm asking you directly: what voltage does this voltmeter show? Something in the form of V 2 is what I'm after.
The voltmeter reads V 30
